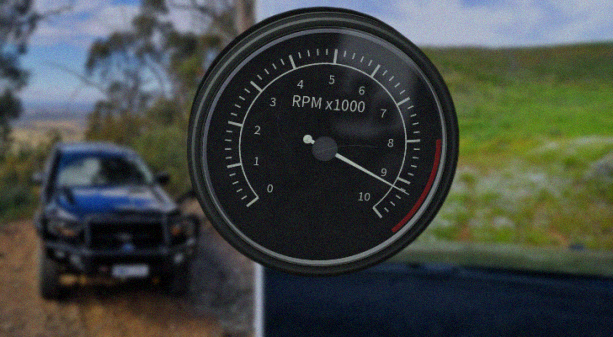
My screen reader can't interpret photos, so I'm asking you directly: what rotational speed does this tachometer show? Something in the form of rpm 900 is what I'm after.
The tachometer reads rpm 9200
